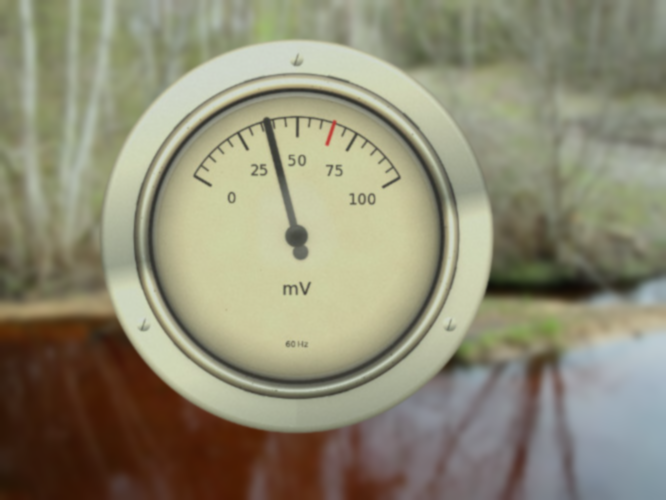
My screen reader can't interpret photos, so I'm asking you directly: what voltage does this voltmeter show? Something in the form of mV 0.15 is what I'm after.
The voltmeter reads mV 37.5
